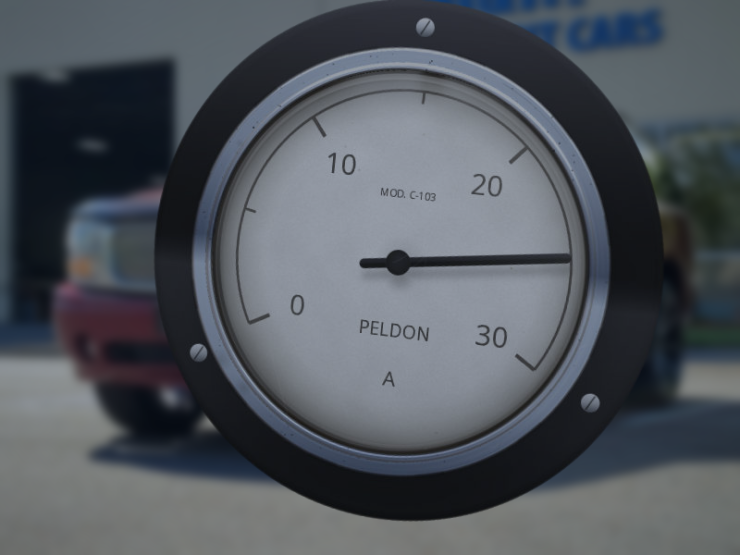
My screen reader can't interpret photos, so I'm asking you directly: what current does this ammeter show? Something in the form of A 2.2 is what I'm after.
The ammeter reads A 25
